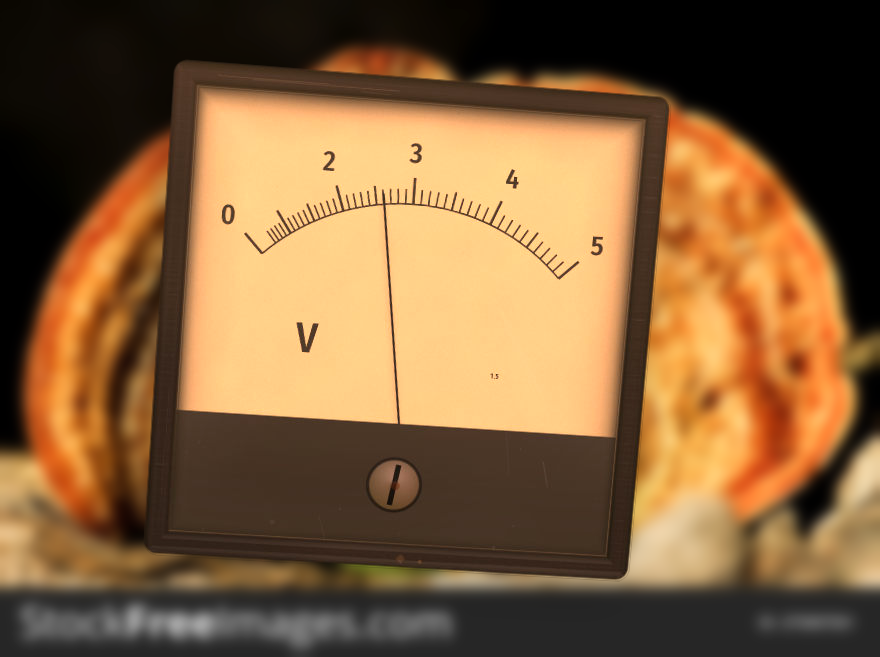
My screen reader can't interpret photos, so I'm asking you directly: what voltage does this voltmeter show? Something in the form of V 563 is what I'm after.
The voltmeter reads V 2.6
